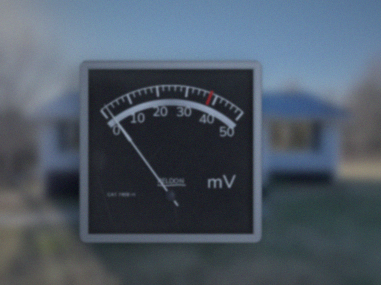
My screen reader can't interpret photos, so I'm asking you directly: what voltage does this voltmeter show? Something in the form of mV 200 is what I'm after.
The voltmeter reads mV 2
